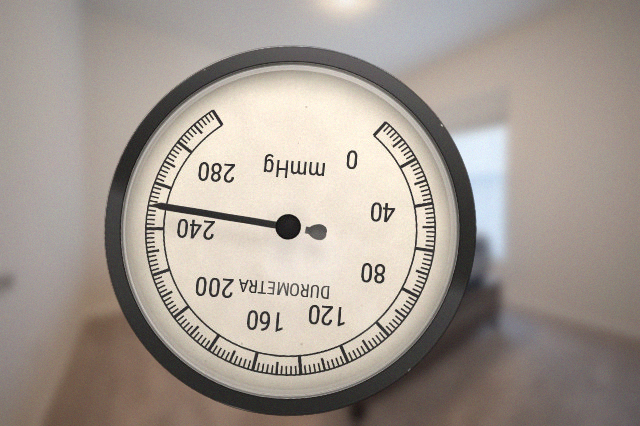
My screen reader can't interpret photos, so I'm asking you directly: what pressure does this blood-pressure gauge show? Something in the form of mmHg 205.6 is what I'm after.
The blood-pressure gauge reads mmHg 250
